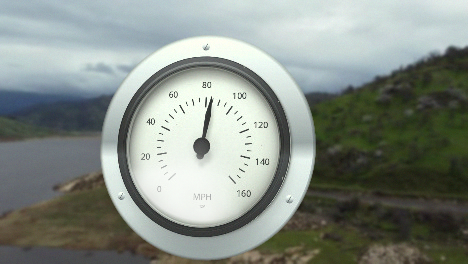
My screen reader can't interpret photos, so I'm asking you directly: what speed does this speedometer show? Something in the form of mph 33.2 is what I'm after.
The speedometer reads mph 85
